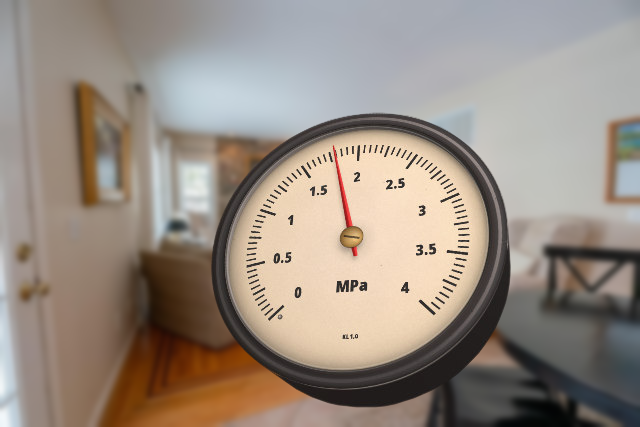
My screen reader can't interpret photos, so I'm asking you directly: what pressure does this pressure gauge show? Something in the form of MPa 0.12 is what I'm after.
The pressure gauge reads MPa 1.8
